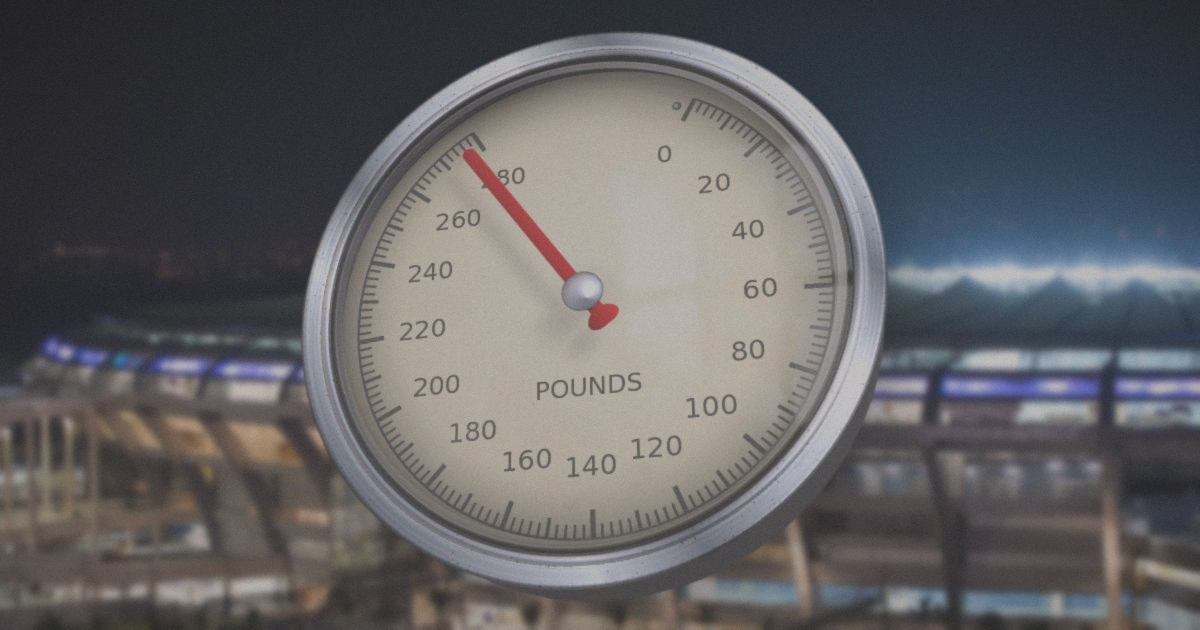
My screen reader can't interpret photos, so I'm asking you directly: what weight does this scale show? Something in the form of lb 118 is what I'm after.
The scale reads lb 276
